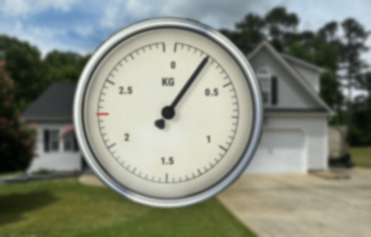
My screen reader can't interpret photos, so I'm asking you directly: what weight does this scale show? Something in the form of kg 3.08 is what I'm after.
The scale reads kg 0.25
